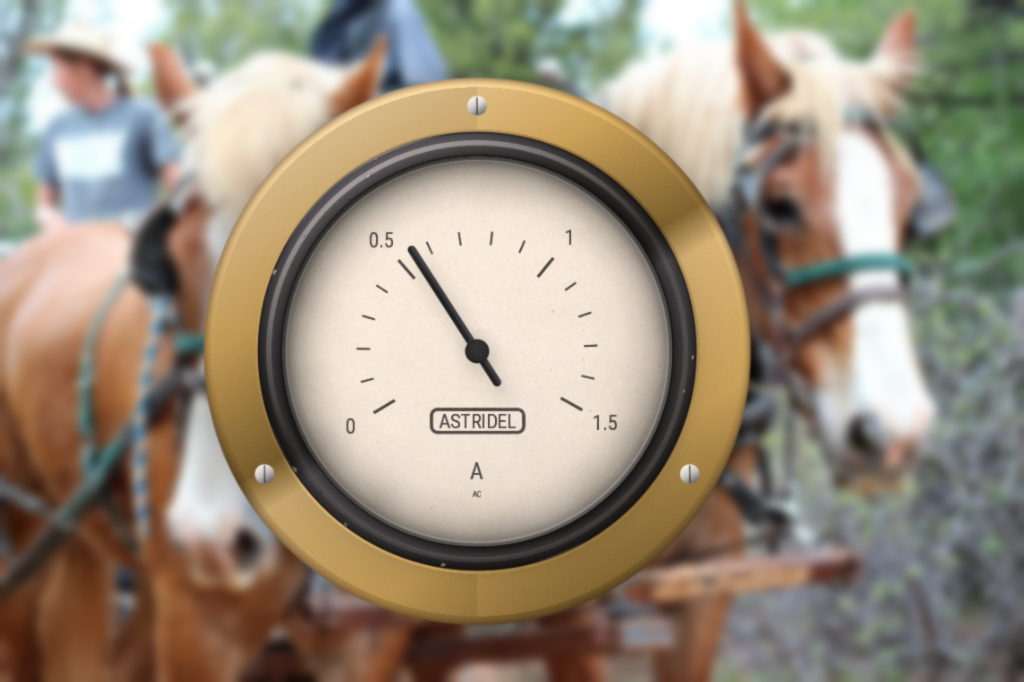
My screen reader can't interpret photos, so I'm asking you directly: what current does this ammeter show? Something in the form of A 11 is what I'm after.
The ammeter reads A 0.55
